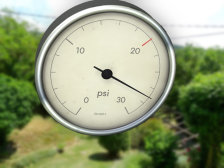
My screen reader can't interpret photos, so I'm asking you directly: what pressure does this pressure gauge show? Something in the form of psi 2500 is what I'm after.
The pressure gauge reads psi 27
